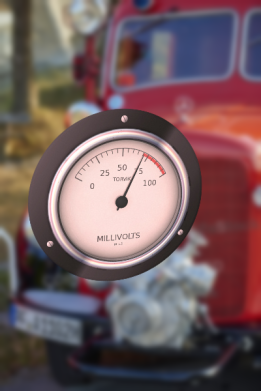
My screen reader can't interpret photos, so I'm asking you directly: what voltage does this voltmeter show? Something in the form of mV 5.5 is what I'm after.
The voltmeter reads mV 70
